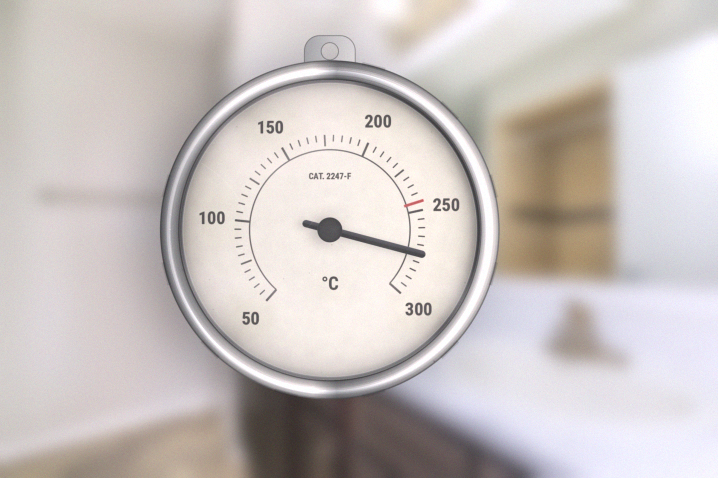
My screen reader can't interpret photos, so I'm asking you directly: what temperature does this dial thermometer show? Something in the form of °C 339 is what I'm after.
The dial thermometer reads °C 275
